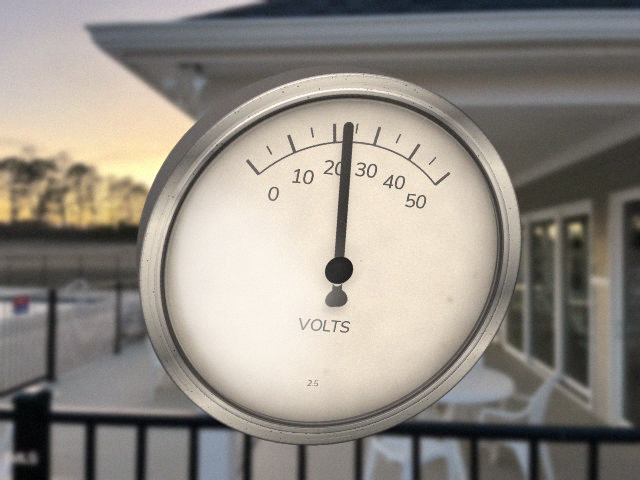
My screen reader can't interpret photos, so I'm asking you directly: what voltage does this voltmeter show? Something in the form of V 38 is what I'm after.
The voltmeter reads V 22.5
